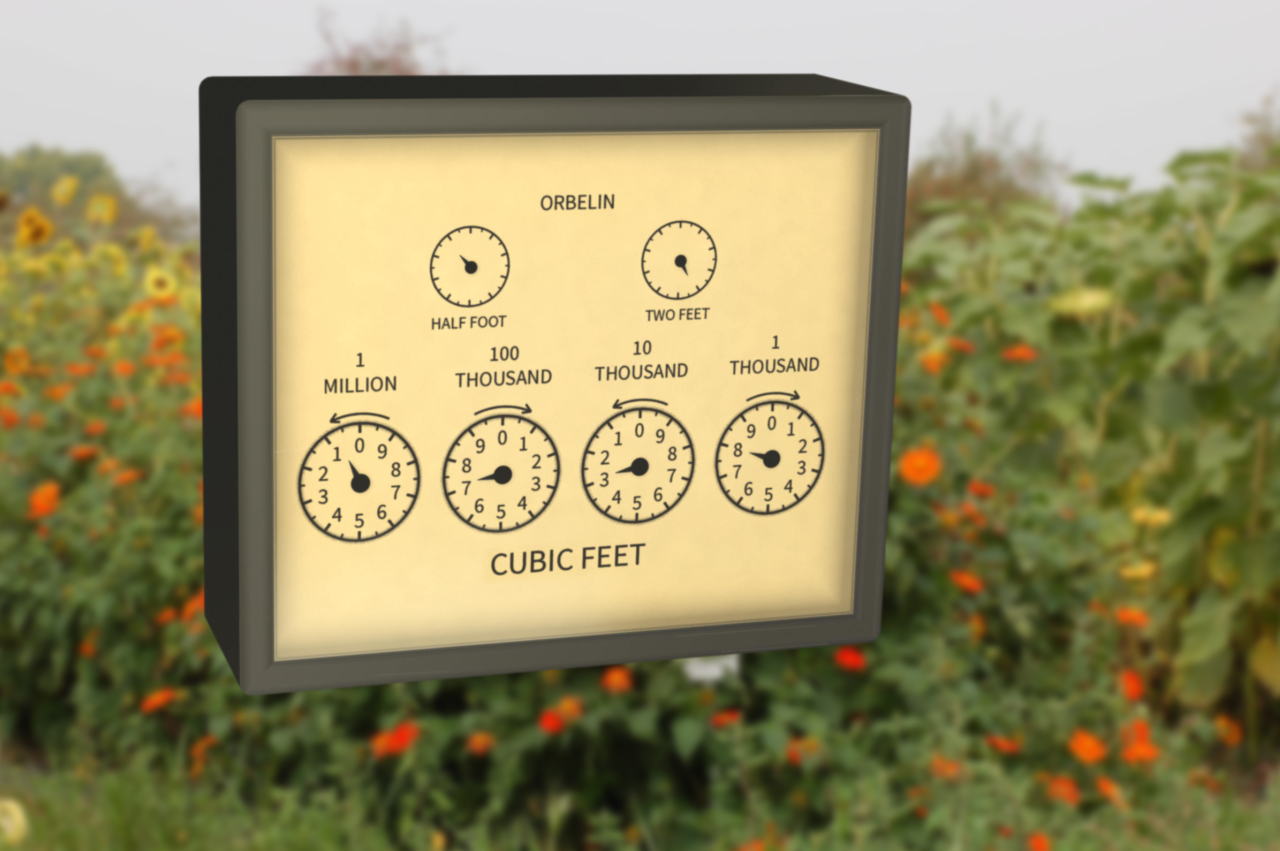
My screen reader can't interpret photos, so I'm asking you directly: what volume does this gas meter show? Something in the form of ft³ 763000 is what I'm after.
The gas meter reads ft³ 72800
